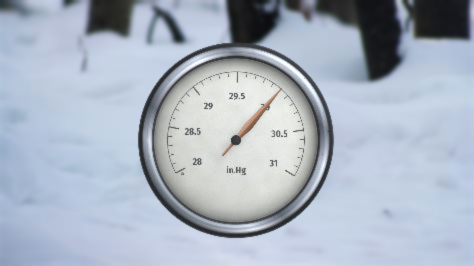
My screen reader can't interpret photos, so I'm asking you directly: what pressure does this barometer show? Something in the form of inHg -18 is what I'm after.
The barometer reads inHg 30
